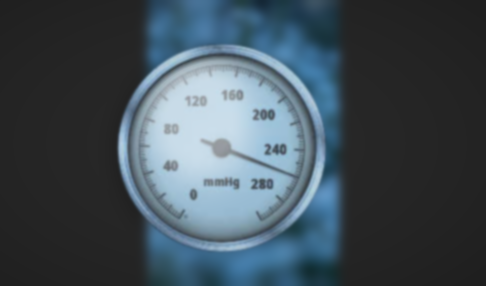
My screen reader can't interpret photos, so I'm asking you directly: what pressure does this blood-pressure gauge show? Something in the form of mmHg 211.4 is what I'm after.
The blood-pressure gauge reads mmHg 260
